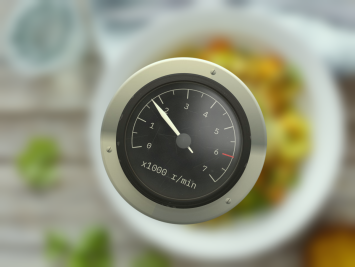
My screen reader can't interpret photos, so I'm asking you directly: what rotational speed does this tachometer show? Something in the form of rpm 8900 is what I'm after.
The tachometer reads rpm 1750
